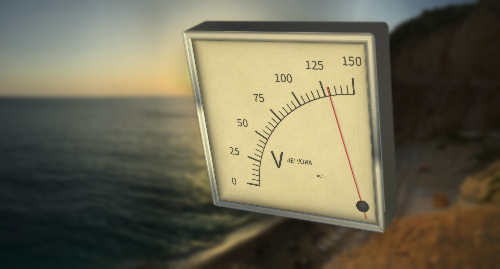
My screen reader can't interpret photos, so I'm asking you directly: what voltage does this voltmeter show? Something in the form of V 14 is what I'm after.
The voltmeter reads V 130
